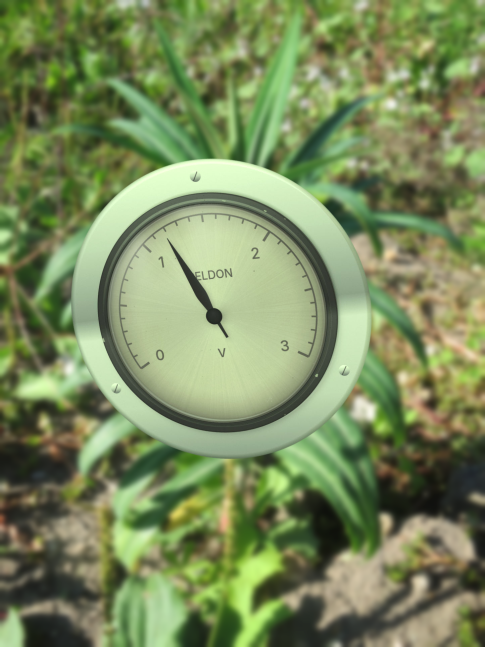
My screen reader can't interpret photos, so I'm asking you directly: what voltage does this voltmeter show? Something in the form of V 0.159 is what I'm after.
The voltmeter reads V 1.2
